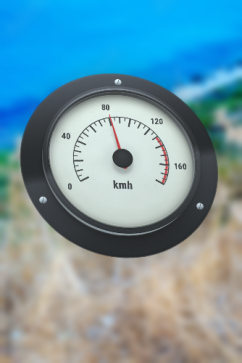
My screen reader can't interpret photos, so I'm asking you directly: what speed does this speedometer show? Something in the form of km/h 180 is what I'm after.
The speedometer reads km/h 80
